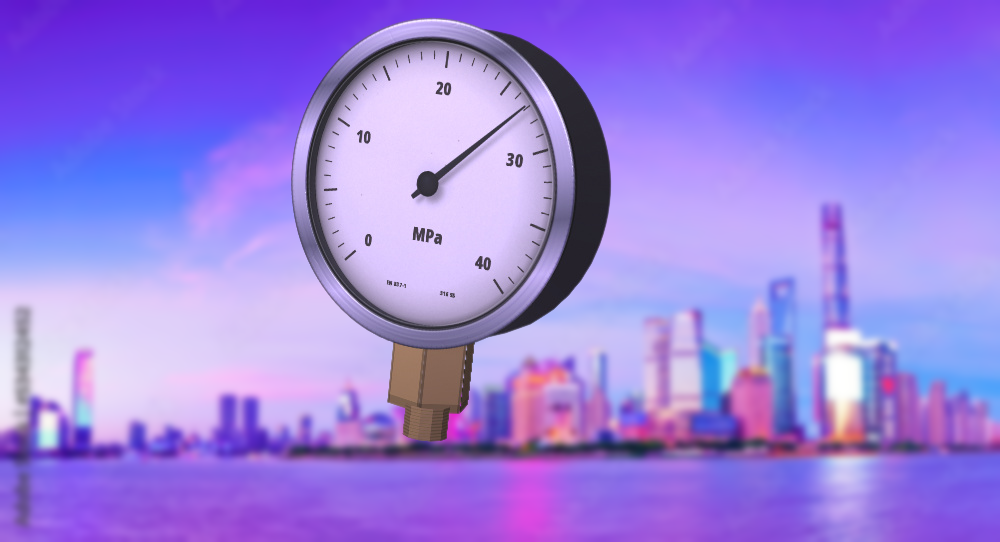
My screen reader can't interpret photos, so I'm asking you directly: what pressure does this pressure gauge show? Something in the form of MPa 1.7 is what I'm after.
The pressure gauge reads MPa 27
